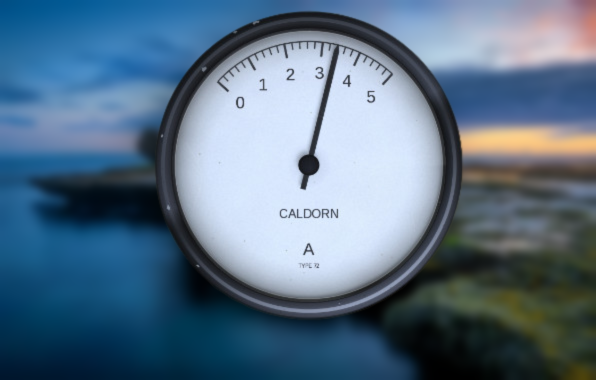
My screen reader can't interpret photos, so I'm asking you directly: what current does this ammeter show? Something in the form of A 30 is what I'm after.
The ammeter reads A 3.4
